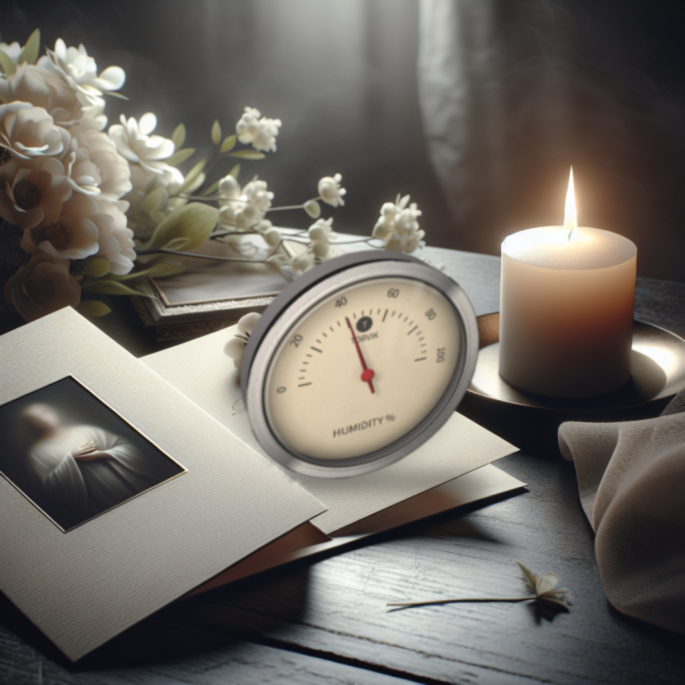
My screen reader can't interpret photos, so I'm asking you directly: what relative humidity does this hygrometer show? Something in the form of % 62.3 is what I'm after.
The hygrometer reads % 40
